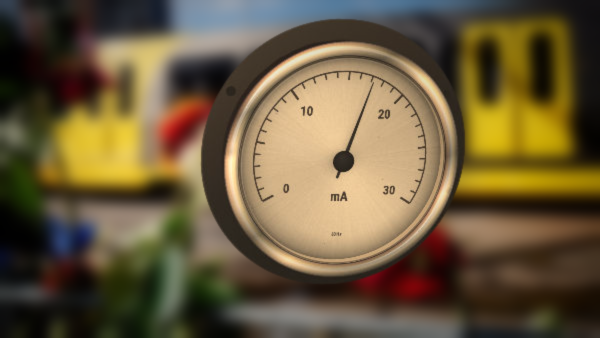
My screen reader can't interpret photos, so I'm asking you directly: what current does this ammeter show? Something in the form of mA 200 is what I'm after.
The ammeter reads mA 17
